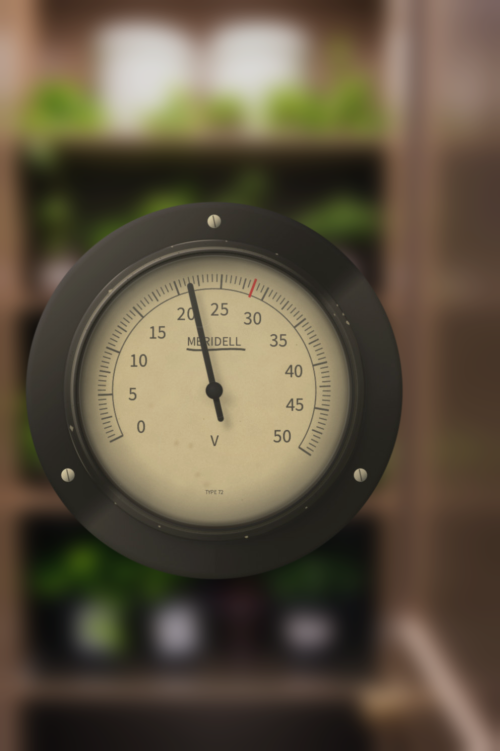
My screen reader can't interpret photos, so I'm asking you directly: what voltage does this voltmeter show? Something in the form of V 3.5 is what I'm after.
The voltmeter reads V 21.5
